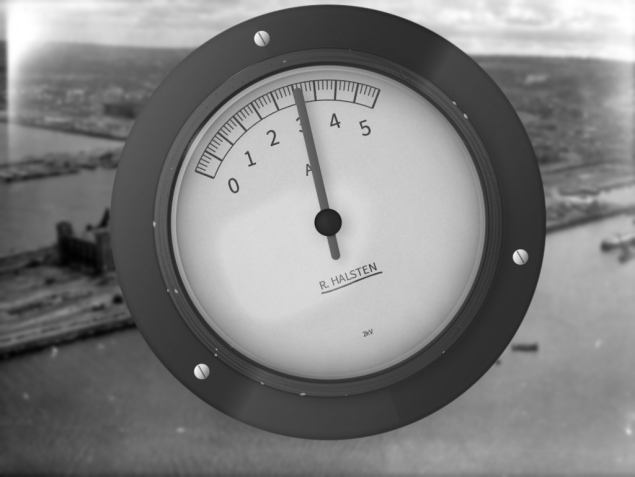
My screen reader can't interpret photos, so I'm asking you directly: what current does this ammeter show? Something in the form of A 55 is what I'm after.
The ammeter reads A 3.1
